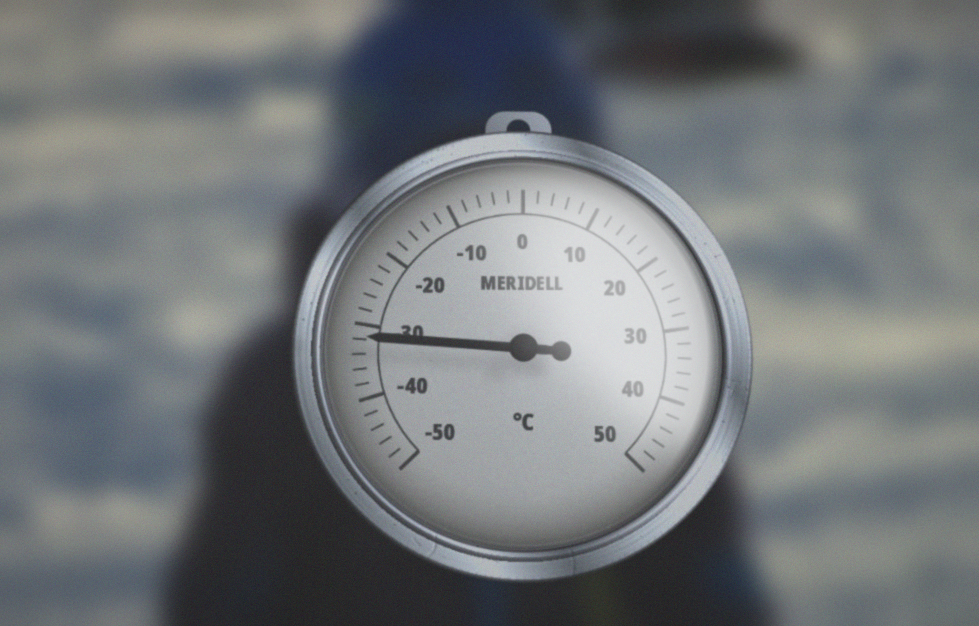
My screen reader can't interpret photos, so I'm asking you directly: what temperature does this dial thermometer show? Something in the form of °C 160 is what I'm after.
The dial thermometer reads °C -32
